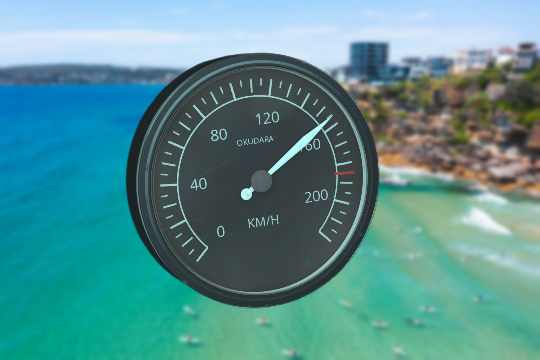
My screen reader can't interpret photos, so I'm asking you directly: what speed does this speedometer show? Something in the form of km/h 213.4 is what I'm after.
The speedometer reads km/h 155
